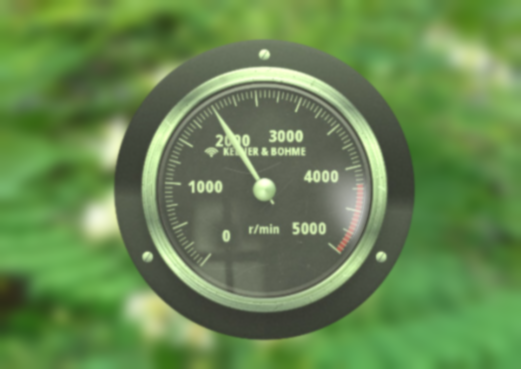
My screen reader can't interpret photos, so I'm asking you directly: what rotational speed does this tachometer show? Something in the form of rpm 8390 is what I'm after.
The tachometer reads rpm 2000
